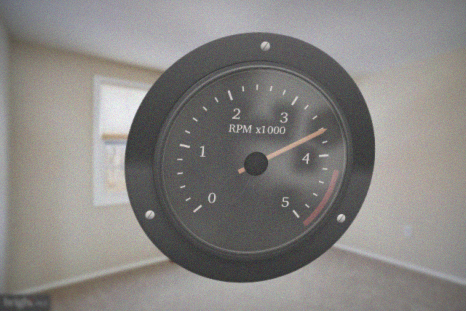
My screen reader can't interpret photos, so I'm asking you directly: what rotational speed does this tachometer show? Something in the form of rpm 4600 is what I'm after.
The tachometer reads rpm 3600
